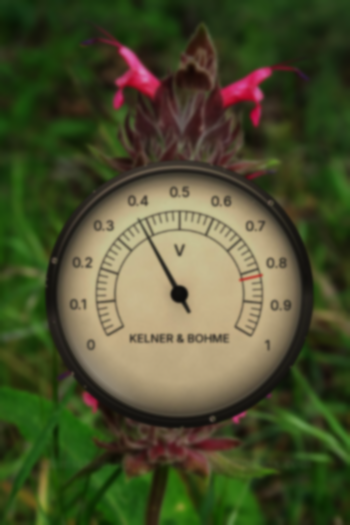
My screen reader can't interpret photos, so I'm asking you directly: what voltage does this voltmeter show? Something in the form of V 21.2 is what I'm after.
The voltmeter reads V 0.38
